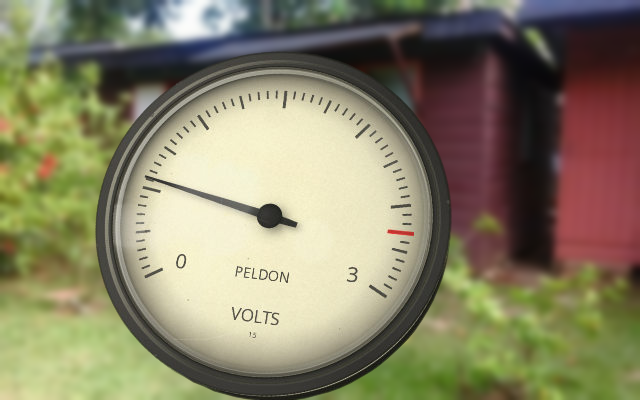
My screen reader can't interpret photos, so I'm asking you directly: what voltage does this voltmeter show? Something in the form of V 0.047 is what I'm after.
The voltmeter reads V 0.55
